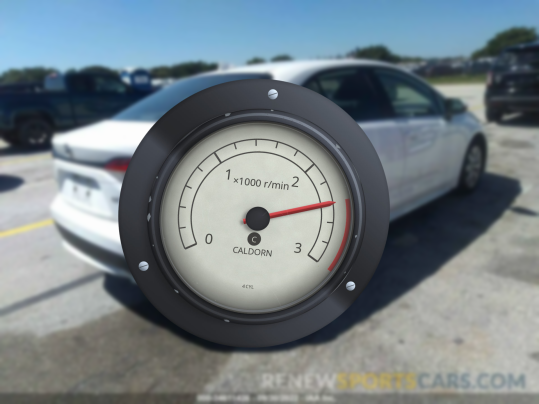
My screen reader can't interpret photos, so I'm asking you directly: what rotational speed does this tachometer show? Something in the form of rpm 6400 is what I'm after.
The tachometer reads rpm 2400
